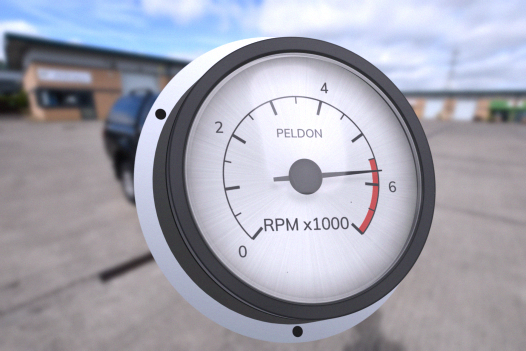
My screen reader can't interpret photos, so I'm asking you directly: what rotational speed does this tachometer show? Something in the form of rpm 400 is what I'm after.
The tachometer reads rpm 5750
